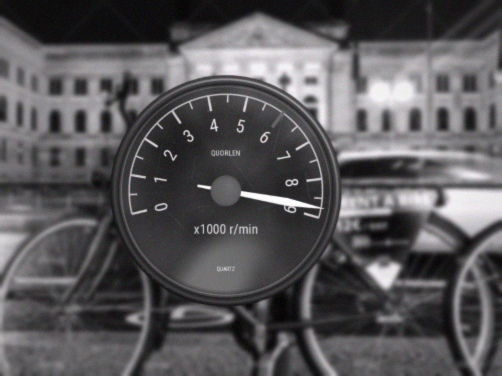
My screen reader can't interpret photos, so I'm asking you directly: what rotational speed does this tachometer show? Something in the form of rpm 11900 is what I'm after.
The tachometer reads rpm 8750
